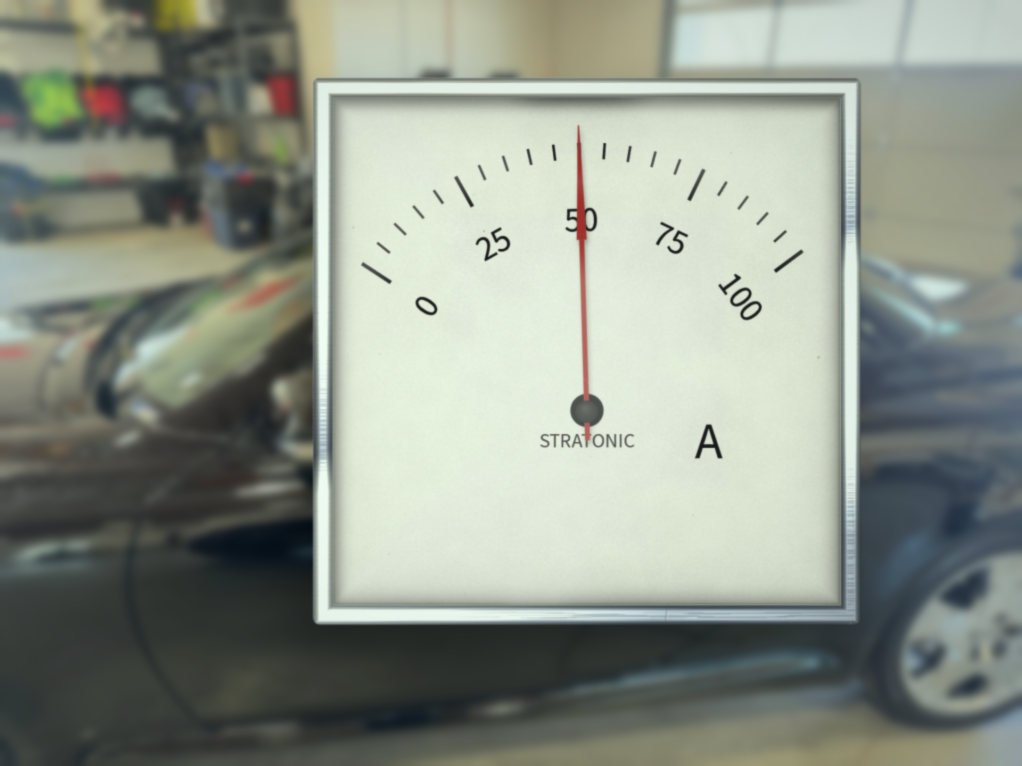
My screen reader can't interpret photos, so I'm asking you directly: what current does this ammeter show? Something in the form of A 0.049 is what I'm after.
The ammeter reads A 50
